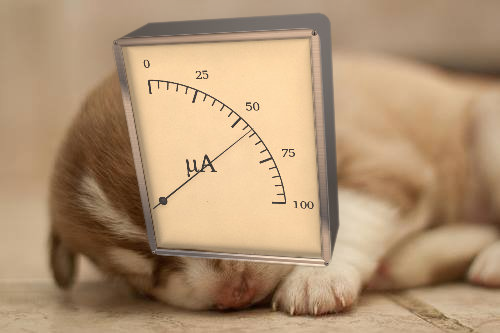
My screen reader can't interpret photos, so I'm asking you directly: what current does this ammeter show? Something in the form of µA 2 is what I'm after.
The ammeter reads µA 57.5
